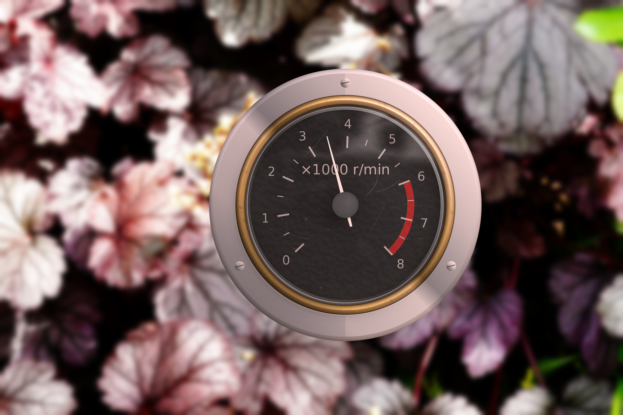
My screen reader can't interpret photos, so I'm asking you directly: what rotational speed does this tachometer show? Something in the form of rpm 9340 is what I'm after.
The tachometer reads rpm 3500
